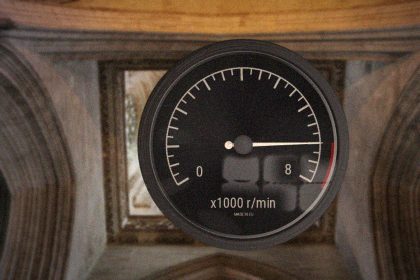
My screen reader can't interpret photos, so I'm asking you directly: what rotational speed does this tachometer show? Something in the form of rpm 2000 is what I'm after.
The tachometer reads rpm 7000
